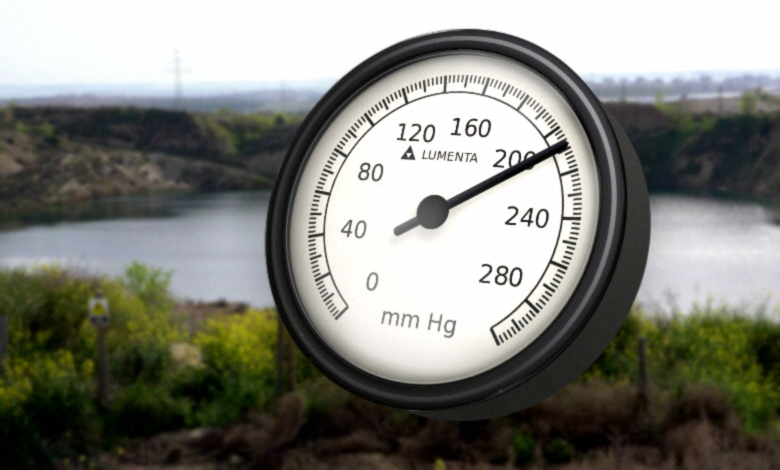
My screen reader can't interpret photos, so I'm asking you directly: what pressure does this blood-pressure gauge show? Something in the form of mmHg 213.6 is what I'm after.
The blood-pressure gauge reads mmHg 210
